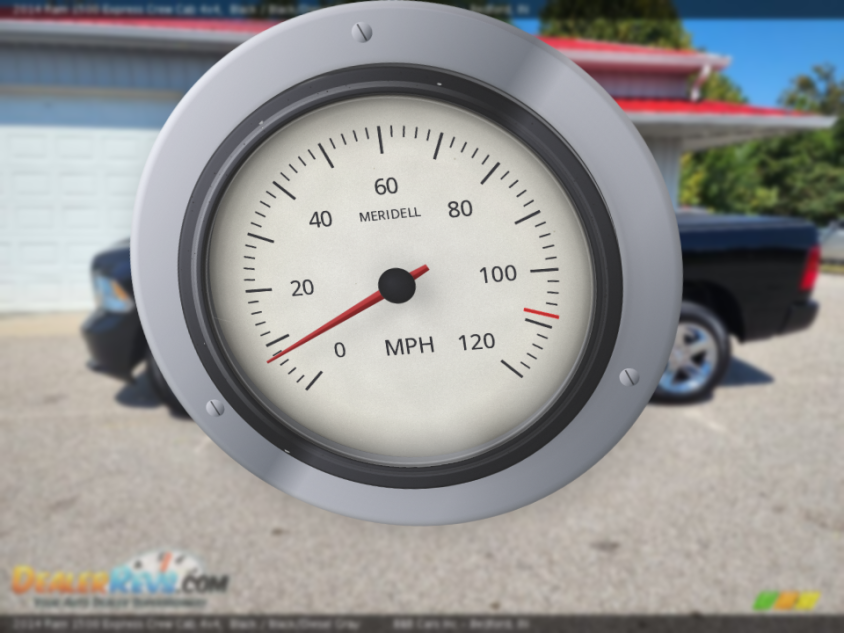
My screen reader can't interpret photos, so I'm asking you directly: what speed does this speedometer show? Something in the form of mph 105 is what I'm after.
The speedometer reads mph 8
